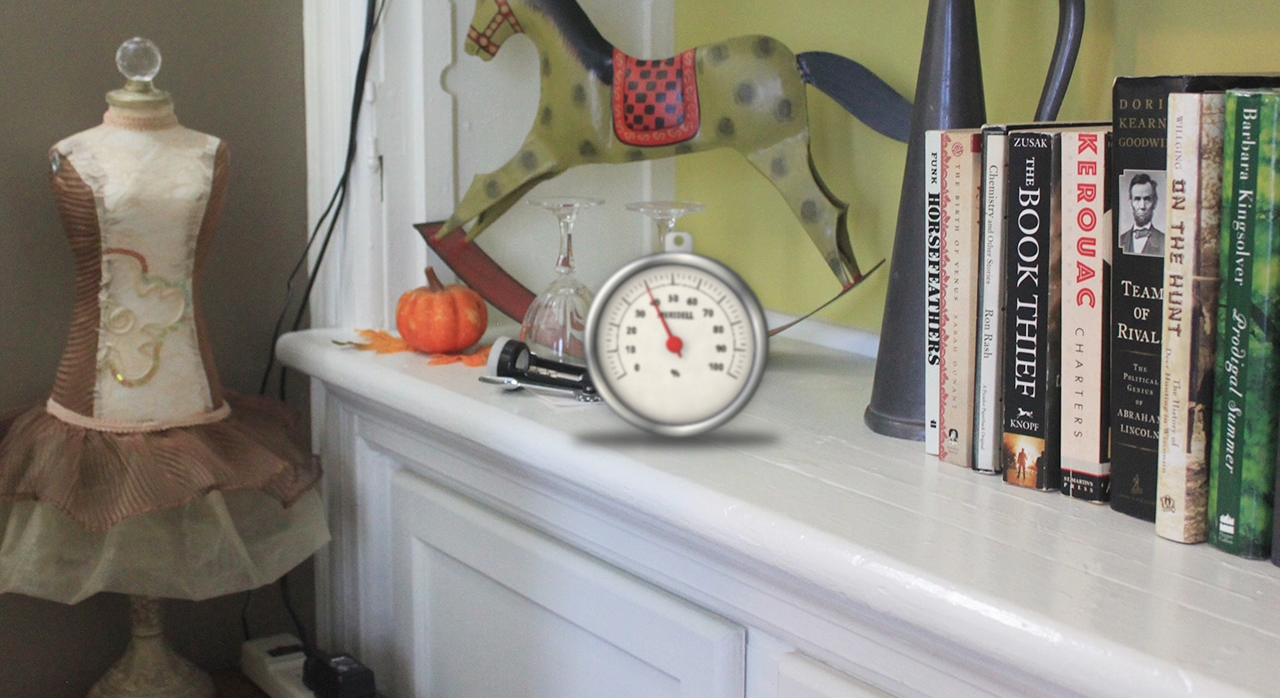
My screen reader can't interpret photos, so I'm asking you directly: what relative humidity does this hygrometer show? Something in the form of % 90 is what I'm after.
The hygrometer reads % 40
